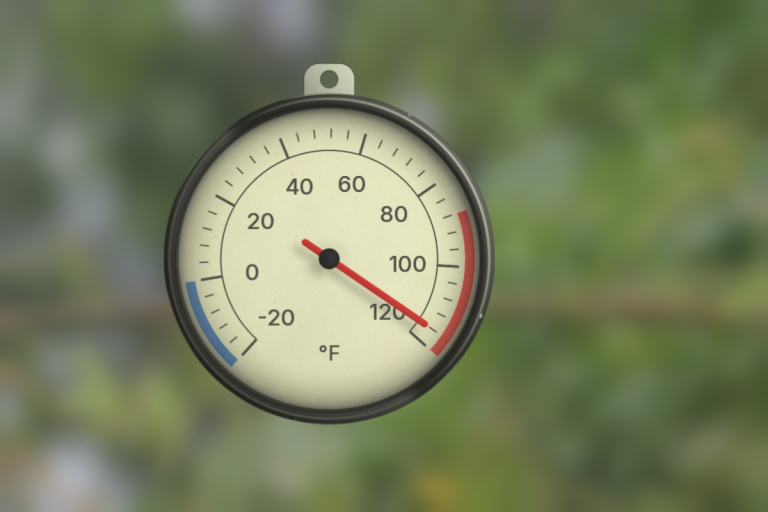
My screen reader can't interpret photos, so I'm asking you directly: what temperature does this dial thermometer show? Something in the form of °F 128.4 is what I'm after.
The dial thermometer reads °F 116
